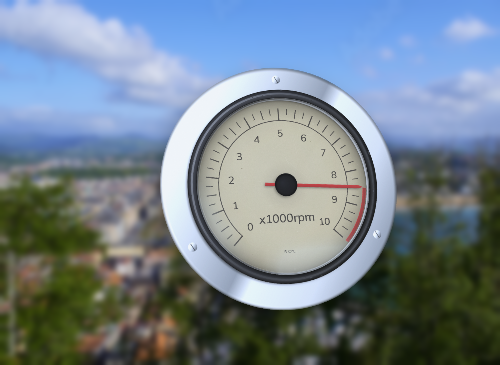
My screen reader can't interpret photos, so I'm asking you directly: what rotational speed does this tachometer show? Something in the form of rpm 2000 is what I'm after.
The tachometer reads rpm 8500
